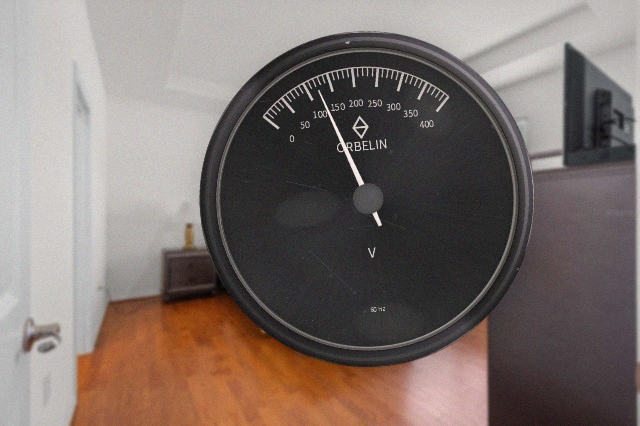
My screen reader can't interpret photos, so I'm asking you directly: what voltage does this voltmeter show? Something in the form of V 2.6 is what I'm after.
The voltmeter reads V 120
